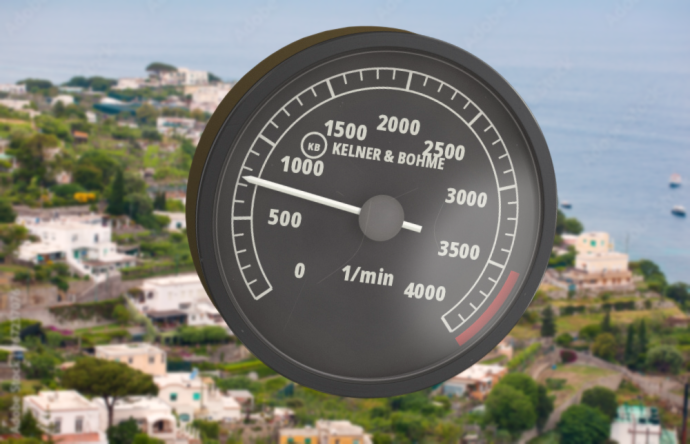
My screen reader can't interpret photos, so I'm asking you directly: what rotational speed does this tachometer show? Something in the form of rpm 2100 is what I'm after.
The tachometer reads rpm 750
